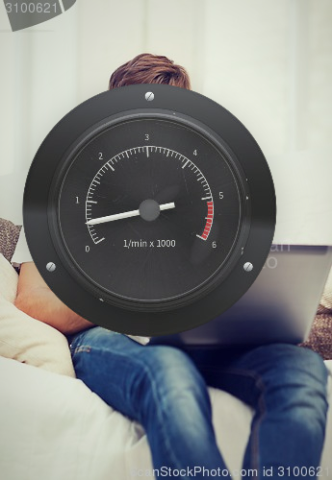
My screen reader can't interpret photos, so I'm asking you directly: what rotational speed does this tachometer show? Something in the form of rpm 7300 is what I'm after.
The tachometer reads rpm 500
